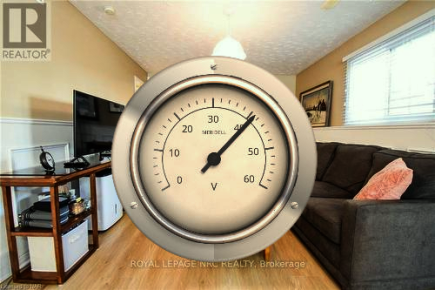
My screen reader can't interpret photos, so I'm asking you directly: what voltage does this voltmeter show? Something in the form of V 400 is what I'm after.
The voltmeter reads V 41
